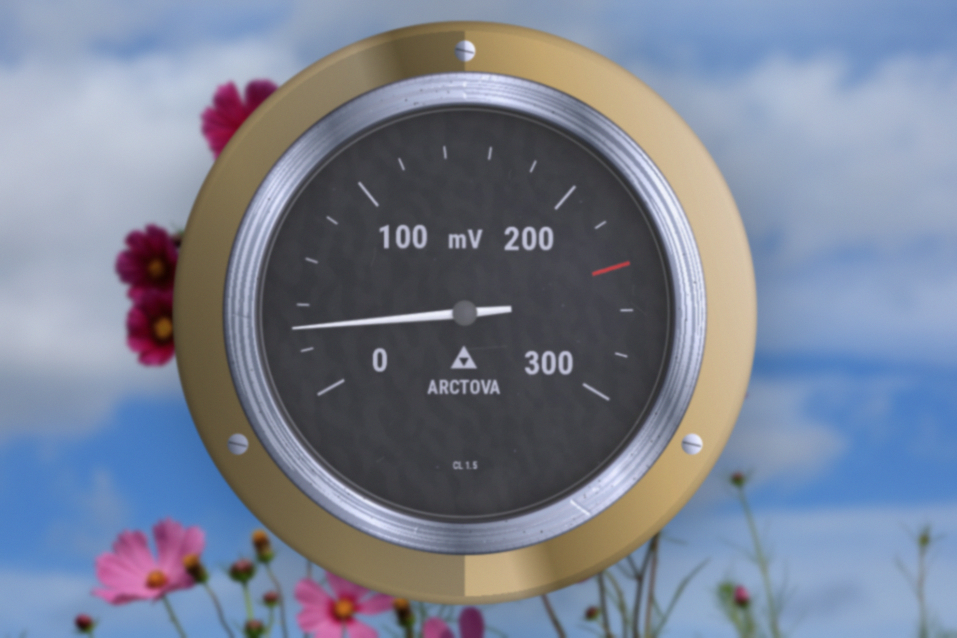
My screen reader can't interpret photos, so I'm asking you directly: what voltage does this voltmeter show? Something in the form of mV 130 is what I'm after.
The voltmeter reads mV 30
